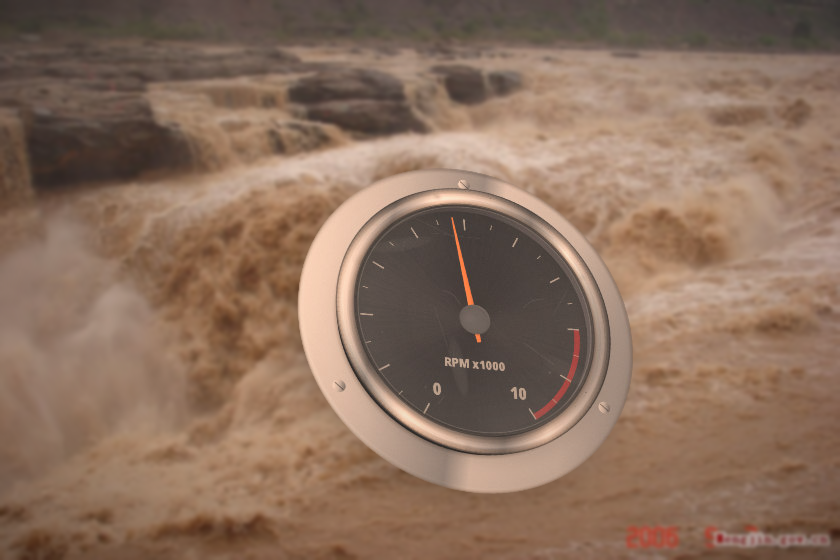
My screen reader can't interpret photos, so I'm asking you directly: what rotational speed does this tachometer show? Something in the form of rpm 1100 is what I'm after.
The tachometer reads rpm 4750
